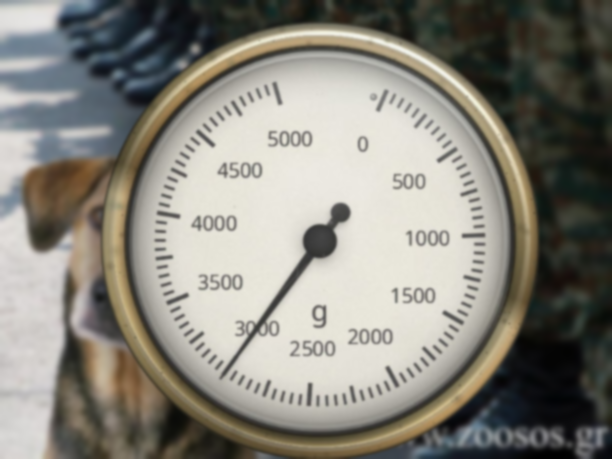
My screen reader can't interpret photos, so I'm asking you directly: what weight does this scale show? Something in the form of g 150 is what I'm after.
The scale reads g 3000
